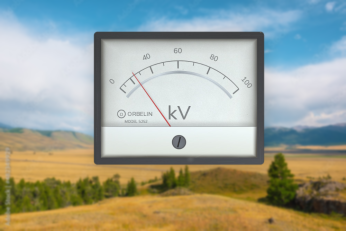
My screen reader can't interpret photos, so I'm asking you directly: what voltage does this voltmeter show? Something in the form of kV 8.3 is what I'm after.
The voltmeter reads kV 25
